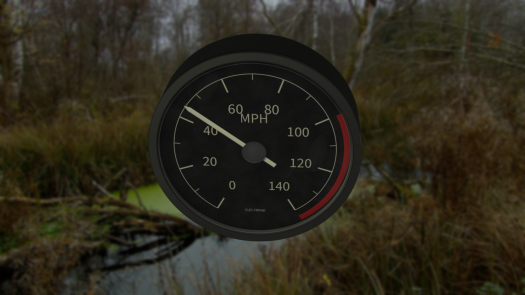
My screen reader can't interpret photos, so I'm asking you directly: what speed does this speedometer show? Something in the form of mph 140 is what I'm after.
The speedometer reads mph 45
